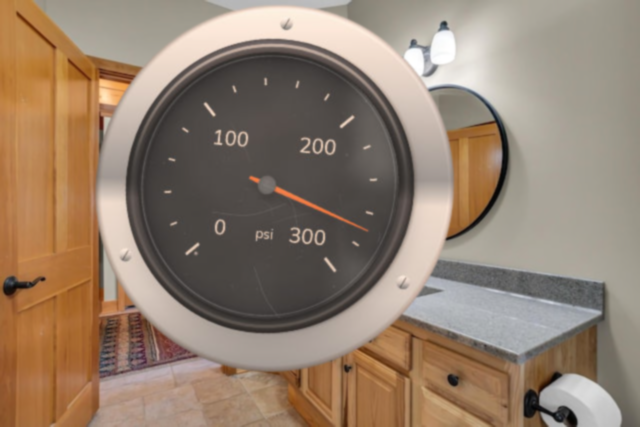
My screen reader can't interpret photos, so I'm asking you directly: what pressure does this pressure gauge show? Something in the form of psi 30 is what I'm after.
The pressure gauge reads psi 270
